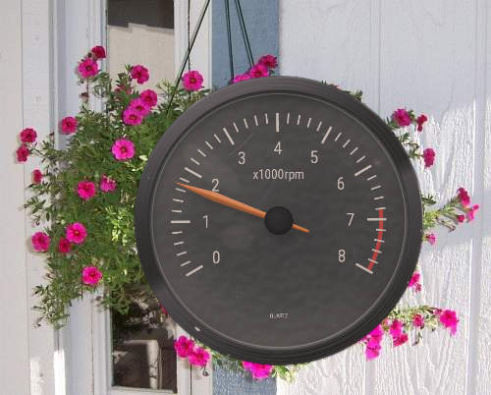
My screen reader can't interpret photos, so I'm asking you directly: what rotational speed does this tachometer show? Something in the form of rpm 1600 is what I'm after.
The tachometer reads rpm 1700
